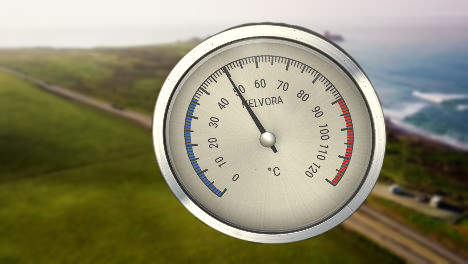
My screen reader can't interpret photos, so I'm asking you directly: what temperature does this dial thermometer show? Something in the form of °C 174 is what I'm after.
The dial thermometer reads °C 50
